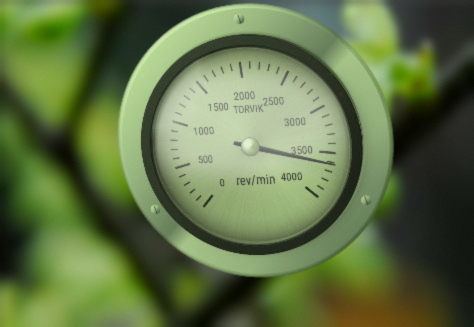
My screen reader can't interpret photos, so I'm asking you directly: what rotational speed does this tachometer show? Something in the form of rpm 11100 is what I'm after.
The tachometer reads rpm 3600
